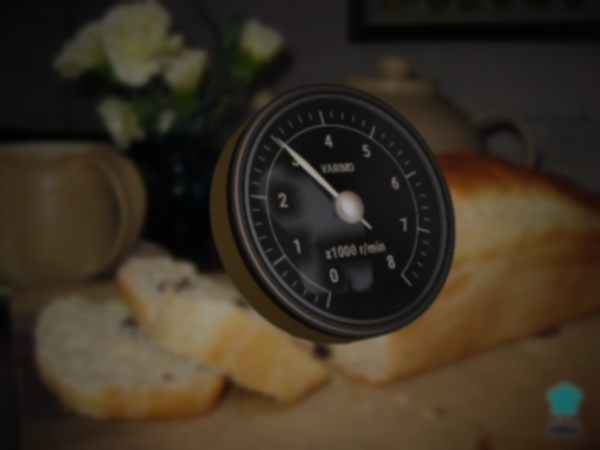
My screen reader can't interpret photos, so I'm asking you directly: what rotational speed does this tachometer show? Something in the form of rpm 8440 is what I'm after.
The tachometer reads rpm 3000
